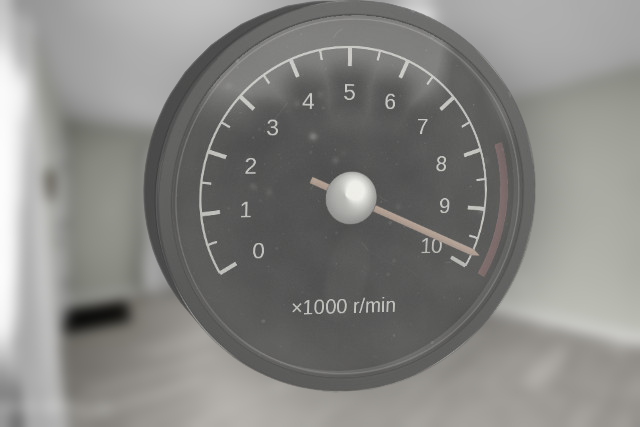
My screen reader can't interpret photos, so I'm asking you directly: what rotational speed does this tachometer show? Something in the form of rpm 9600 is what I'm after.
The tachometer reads rpm 9750
